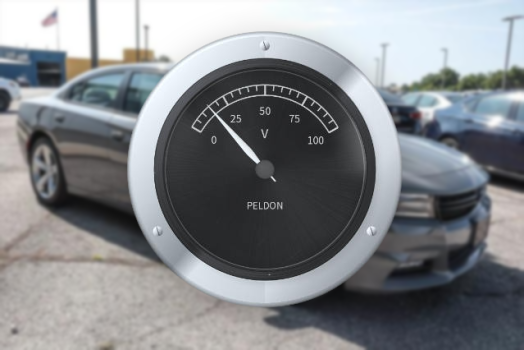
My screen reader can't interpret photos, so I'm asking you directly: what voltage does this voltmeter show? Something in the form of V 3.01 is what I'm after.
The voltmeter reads V 15
